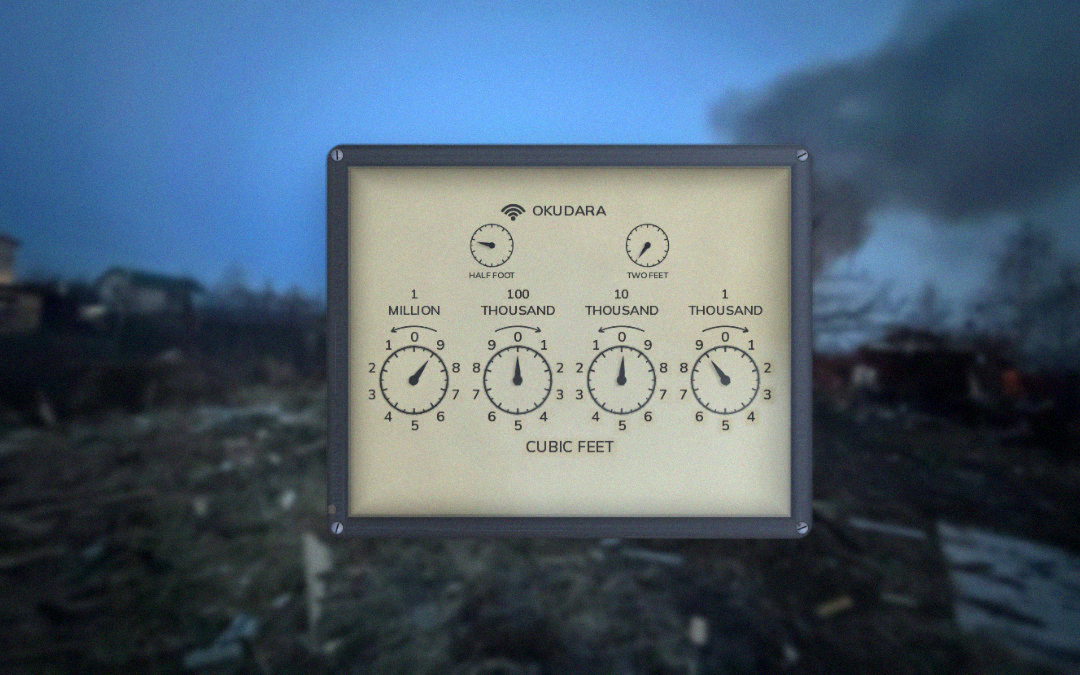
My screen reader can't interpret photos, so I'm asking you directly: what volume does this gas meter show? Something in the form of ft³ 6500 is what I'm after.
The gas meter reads ft³ 899900
